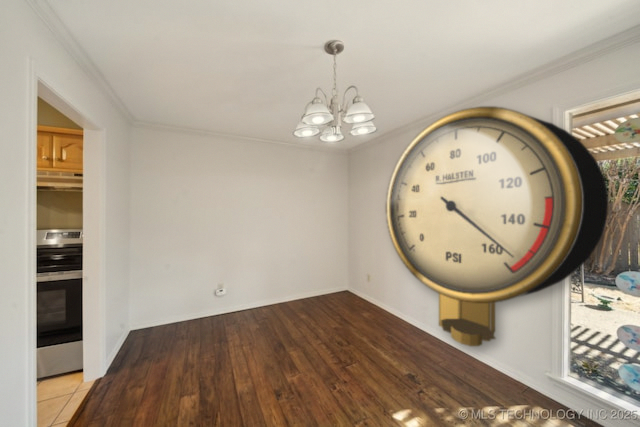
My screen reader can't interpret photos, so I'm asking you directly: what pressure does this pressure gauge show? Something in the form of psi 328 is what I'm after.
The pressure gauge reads psi 155
